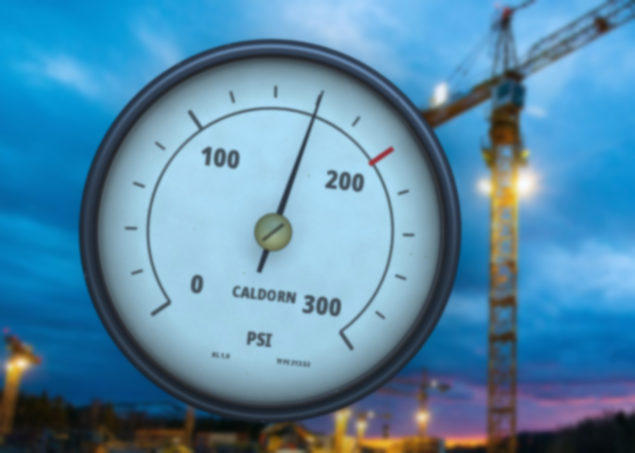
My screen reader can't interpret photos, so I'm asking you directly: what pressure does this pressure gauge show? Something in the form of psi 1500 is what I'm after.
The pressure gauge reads psi 160
